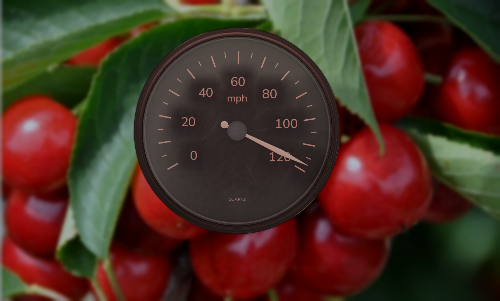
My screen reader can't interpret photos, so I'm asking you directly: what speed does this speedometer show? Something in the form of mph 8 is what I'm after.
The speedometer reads mph 117.5
